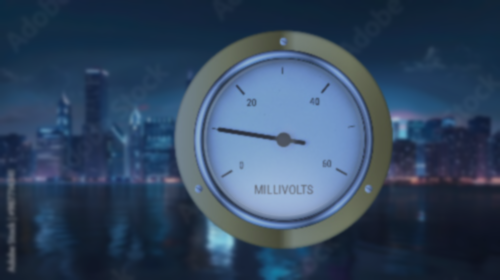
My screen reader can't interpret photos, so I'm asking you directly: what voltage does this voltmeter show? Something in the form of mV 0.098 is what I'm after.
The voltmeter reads mV 10
